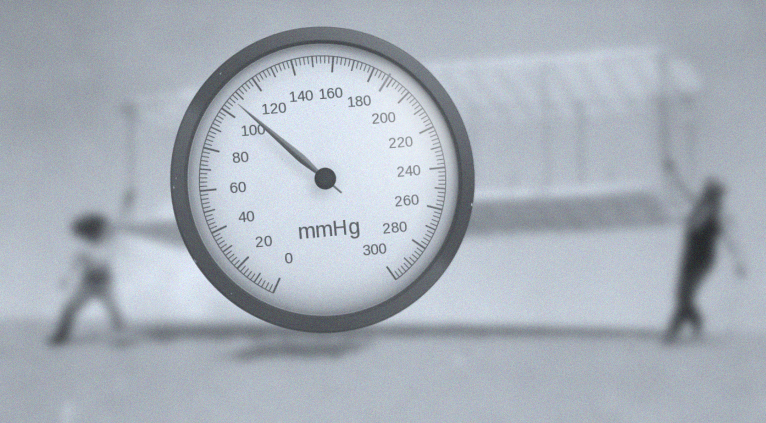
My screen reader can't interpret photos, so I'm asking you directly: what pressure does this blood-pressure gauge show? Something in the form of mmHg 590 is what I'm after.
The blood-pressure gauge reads mmHg 106
